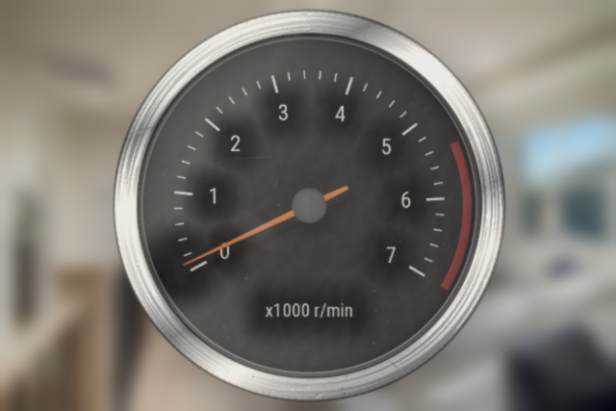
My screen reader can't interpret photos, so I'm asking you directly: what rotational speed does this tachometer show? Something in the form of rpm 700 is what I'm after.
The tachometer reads rpm 100
